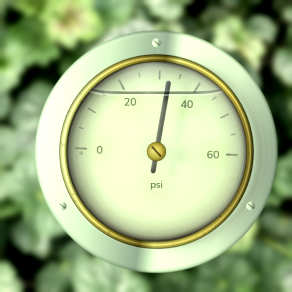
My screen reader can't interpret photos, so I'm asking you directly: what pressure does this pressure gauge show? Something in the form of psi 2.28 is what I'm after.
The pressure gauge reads psi 32.5
